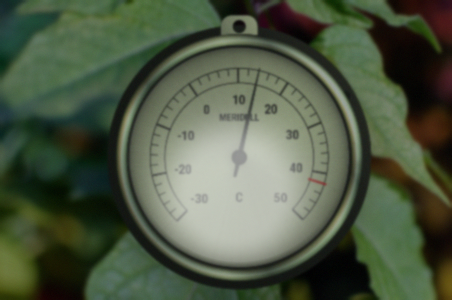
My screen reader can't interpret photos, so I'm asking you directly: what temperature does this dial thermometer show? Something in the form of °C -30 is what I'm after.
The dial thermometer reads °C 14
